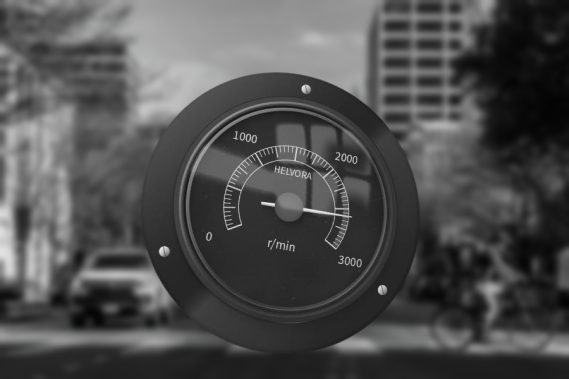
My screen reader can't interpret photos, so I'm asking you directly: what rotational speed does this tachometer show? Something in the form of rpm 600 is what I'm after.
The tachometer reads rpm 2600
